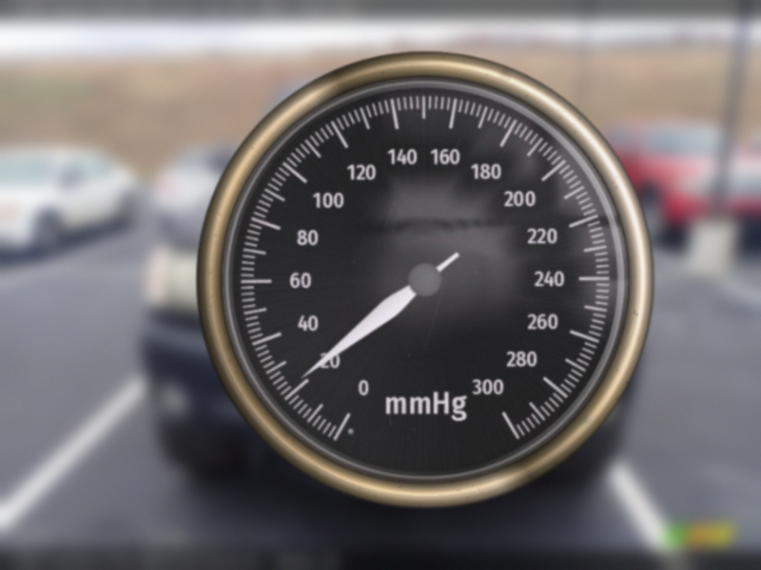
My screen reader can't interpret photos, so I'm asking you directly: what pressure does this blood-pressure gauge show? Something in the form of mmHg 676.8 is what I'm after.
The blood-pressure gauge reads mmHg 22
